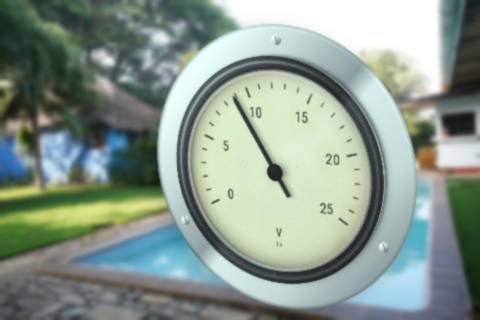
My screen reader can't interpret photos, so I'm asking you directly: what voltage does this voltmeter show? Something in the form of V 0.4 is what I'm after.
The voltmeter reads V 9
